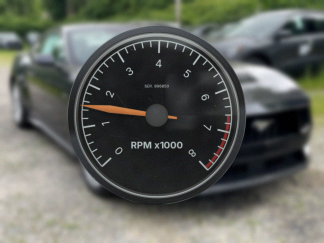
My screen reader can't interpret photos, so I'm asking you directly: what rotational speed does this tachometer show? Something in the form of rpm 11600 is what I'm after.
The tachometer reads rpm 1500
